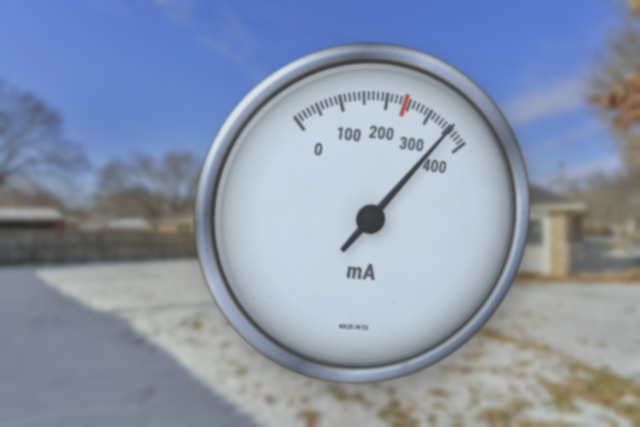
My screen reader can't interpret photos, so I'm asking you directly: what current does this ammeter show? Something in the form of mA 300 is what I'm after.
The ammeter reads mA 350
